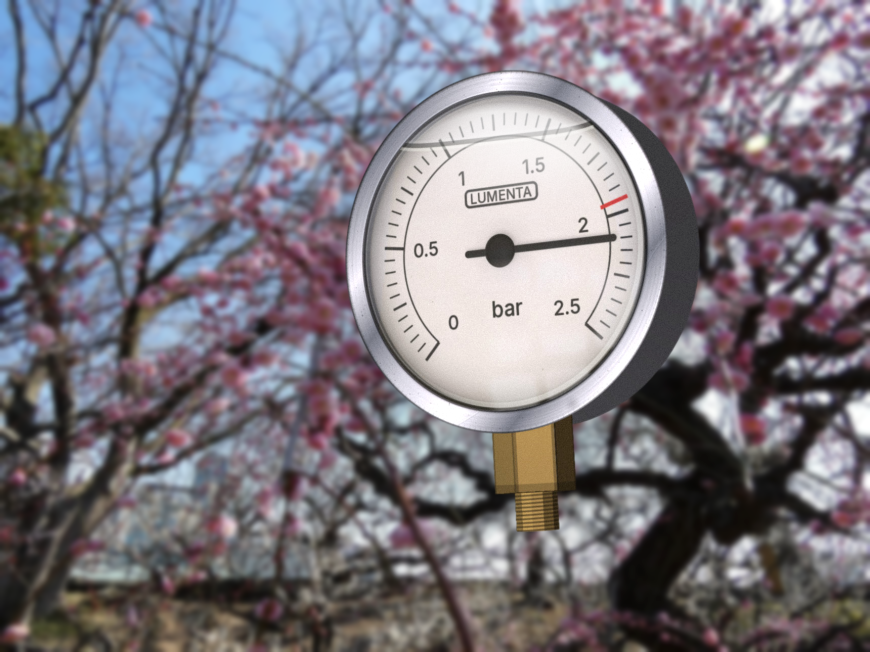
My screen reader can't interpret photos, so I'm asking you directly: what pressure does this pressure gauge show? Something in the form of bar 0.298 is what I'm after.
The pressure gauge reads bar 2.1
